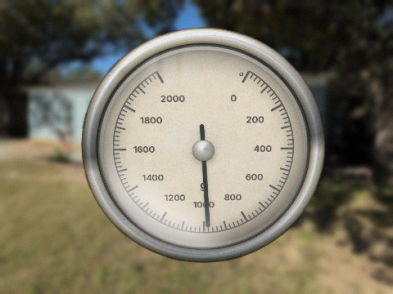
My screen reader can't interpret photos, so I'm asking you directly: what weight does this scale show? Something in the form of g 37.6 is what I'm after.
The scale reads g 980
